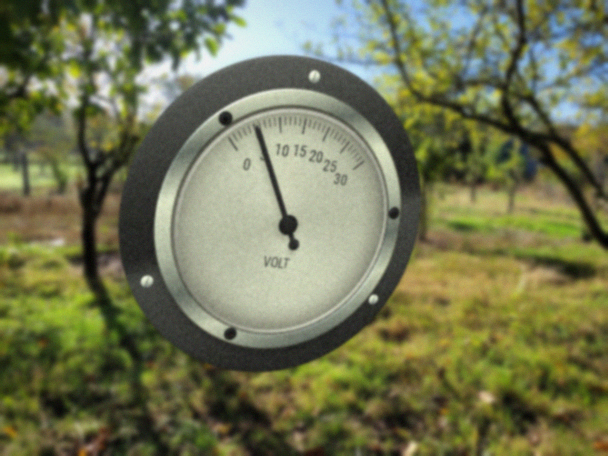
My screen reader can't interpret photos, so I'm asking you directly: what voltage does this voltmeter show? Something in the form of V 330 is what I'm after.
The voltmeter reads V 5
